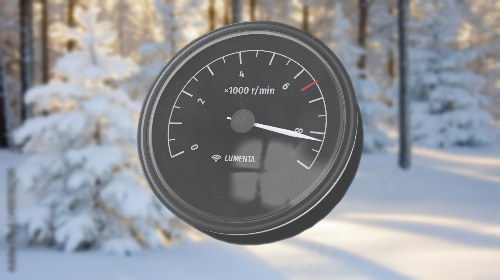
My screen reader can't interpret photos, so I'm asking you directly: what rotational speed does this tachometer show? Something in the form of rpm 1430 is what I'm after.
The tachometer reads rpm 8250
